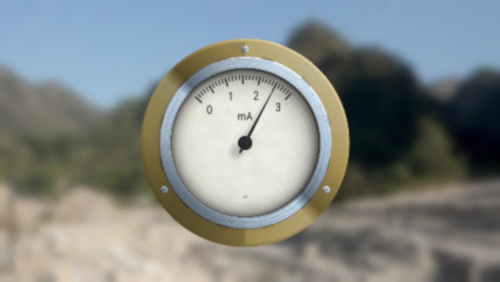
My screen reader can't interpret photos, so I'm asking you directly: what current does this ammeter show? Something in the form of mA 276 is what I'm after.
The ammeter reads mA 2.5
